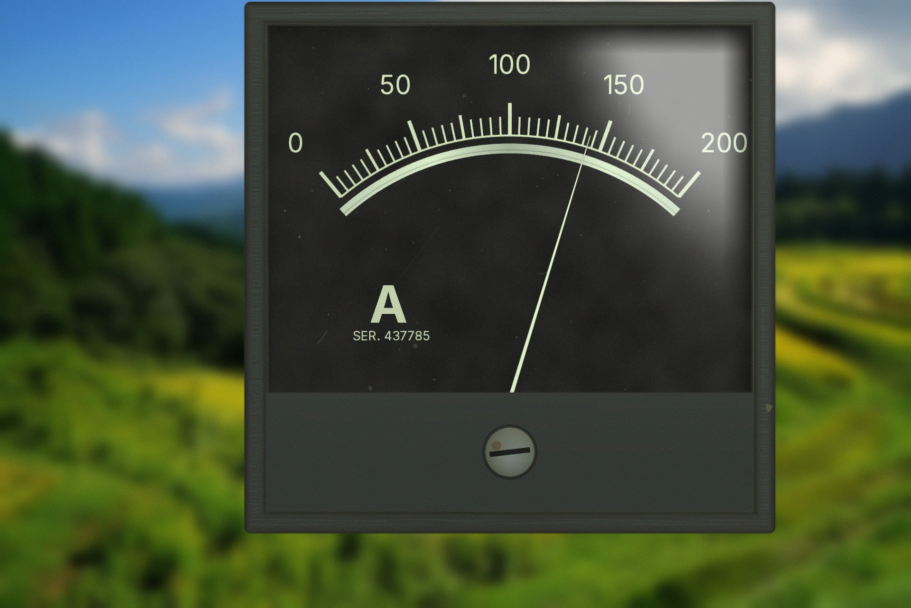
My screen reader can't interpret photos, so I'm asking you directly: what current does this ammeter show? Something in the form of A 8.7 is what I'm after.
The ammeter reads A 142.5
